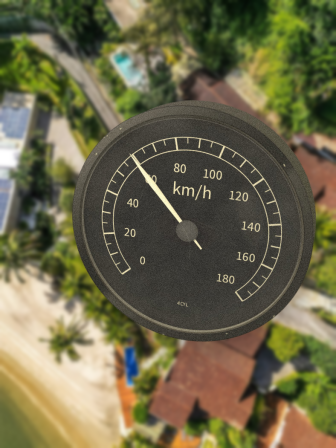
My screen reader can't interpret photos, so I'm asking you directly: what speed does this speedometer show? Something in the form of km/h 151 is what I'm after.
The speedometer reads km/h 60
